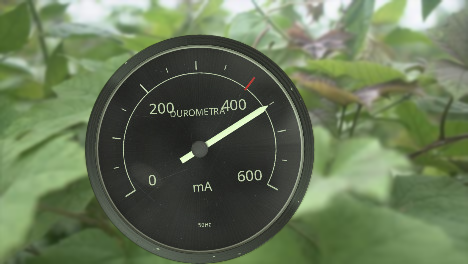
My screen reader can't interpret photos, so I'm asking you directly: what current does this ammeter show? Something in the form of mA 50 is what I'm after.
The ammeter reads mA 450
